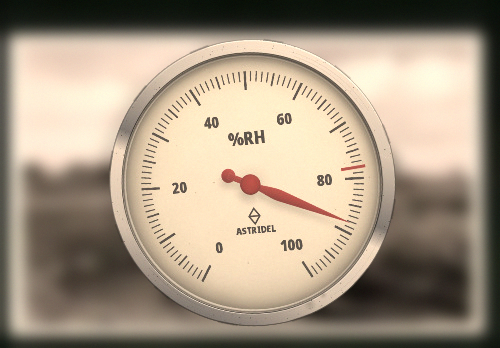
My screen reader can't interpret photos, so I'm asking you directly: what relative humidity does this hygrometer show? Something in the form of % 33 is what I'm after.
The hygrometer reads % 88
